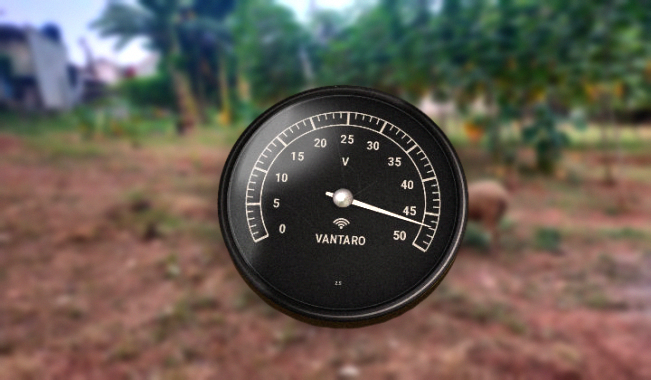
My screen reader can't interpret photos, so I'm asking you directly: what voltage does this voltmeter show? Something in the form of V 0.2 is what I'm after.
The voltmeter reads V 47
